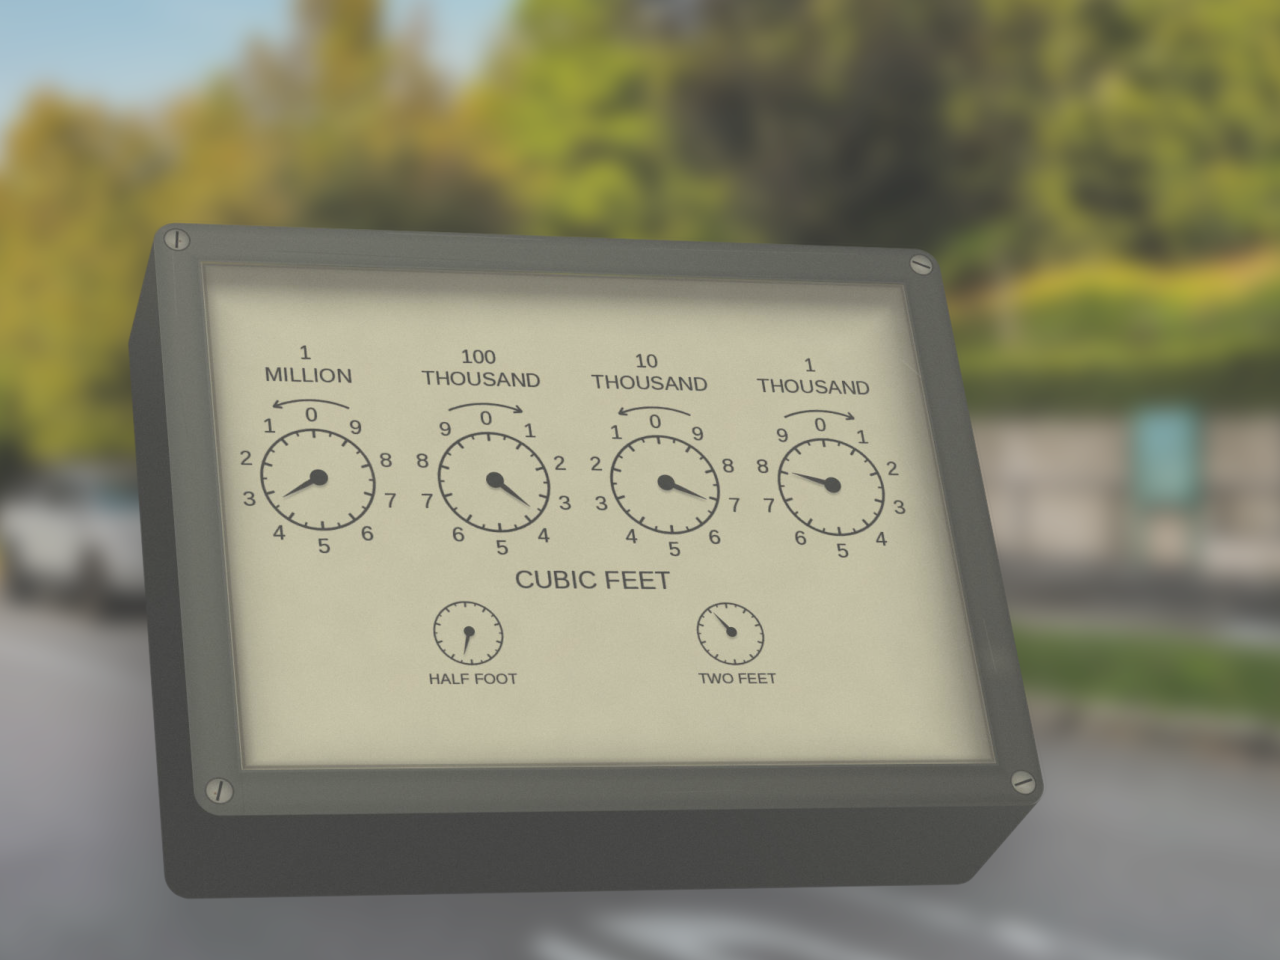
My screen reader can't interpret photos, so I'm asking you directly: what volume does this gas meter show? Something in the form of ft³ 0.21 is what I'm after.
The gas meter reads ft³ 336800
